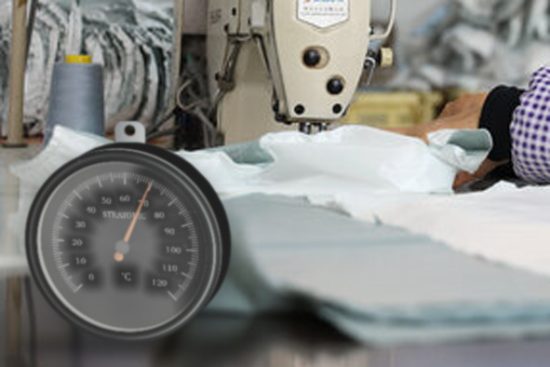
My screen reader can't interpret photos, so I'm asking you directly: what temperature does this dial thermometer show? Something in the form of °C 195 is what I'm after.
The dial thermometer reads °C 70
